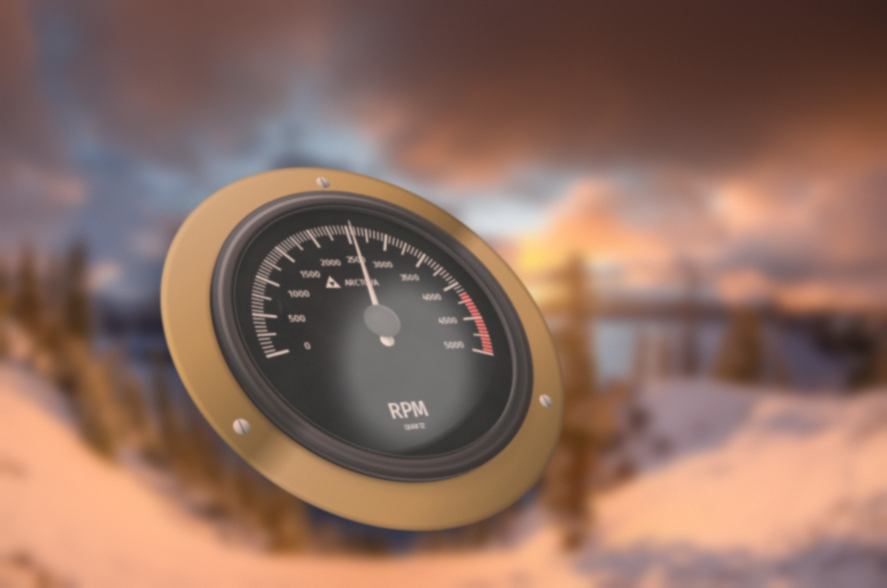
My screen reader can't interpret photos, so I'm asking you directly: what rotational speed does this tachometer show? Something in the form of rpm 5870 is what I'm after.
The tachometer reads rpm 2500
